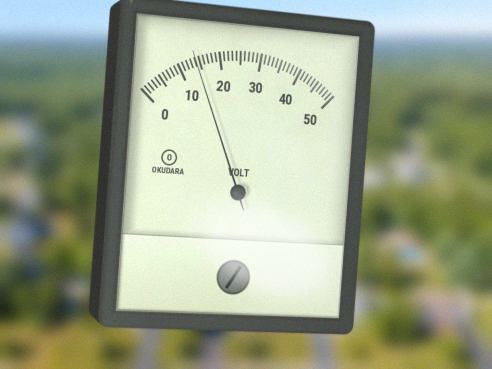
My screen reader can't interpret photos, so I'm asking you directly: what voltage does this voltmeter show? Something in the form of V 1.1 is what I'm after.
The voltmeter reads V 14
